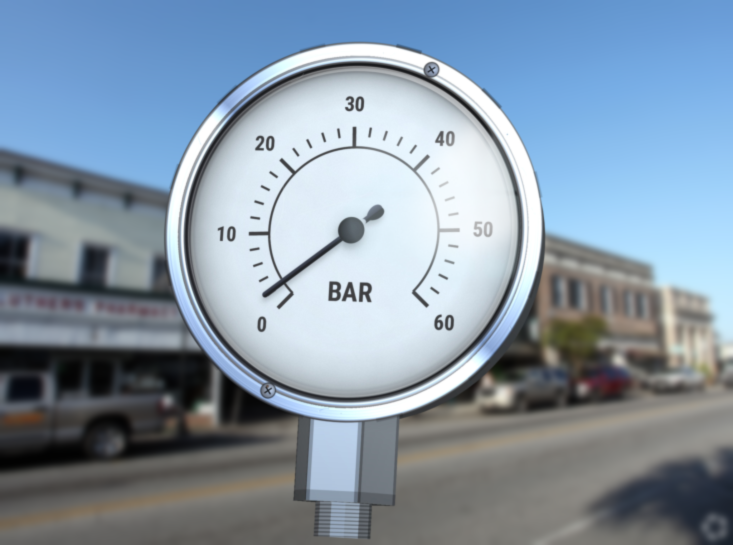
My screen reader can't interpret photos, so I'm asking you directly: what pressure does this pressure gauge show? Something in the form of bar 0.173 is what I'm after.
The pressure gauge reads bar 2
